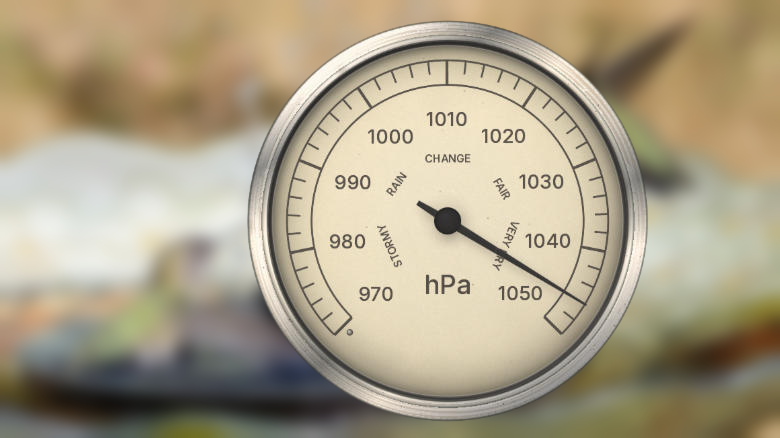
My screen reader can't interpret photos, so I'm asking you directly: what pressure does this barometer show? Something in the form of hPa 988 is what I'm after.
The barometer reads hPa 1046
